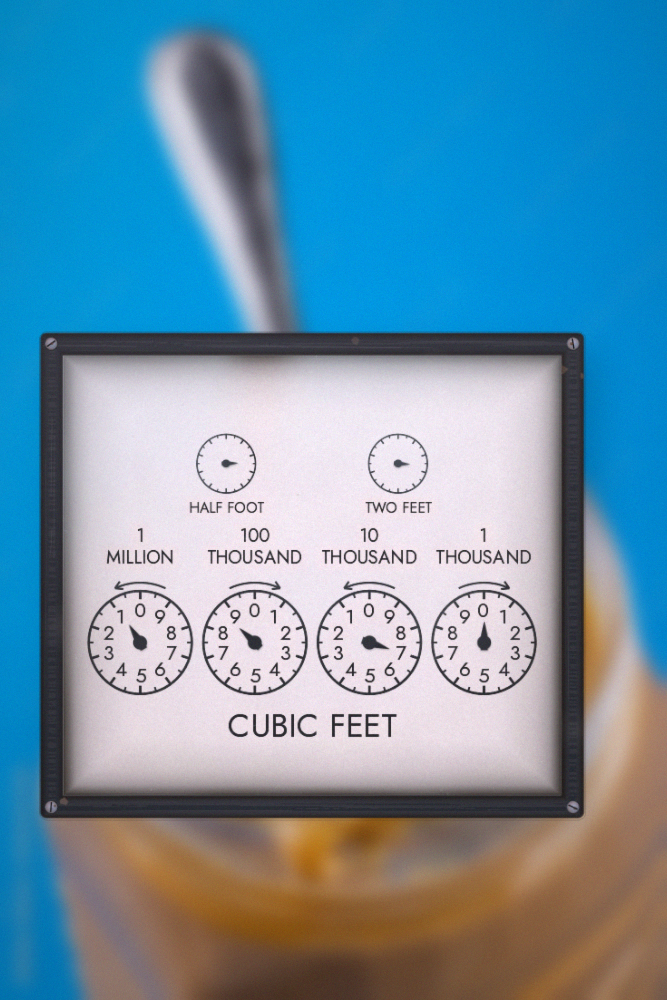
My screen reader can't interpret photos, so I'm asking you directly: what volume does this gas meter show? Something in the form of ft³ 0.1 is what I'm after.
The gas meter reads ft³ 87000
